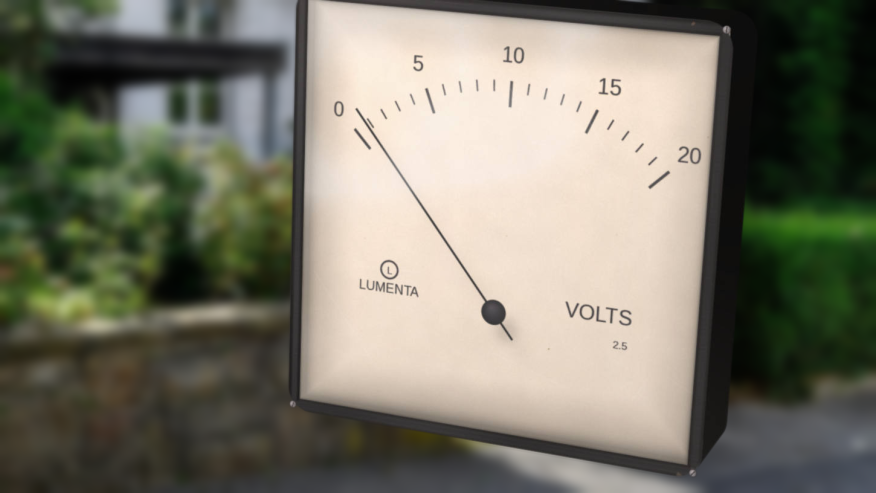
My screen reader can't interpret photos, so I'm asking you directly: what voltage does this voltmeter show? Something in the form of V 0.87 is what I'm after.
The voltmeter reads V 1
